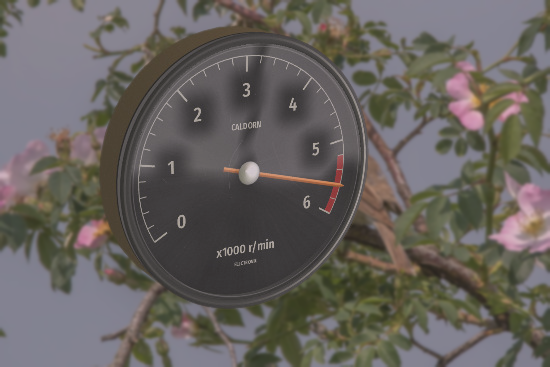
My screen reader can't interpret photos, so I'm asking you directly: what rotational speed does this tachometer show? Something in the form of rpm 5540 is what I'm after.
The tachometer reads rpm 5600
